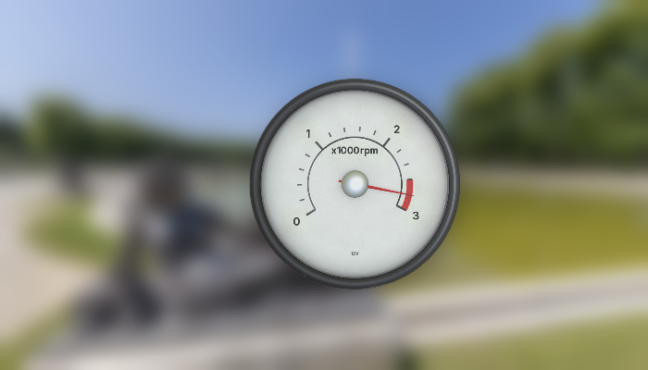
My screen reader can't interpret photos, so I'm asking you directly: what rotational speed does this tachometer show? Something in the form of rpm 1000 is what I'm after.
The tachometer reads rpm 2800
